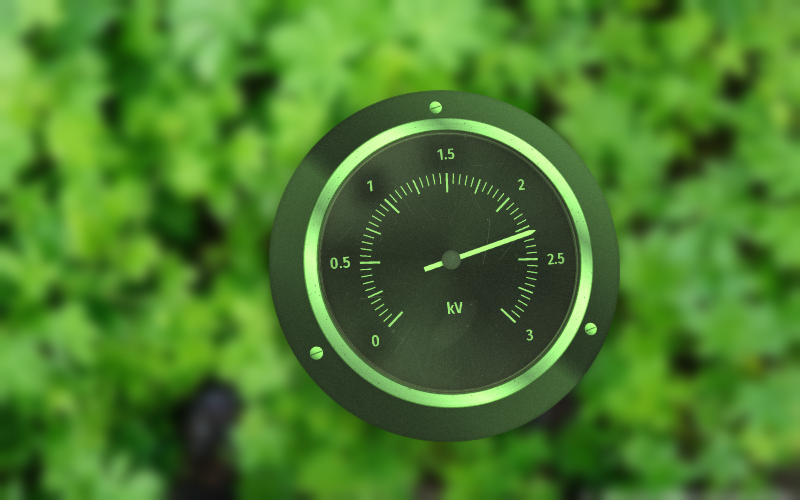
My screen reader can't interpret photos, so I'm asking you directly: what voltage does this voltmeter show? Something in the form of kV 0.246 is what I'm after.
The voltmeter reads kV 2.3
